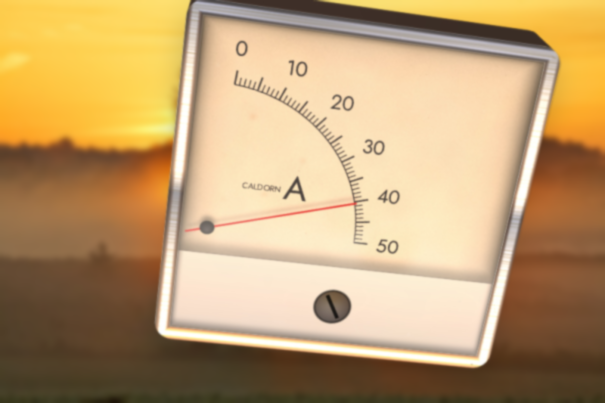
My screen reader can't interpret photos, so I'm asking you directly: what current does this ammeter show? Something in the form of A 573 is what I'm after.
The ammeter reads A 40
